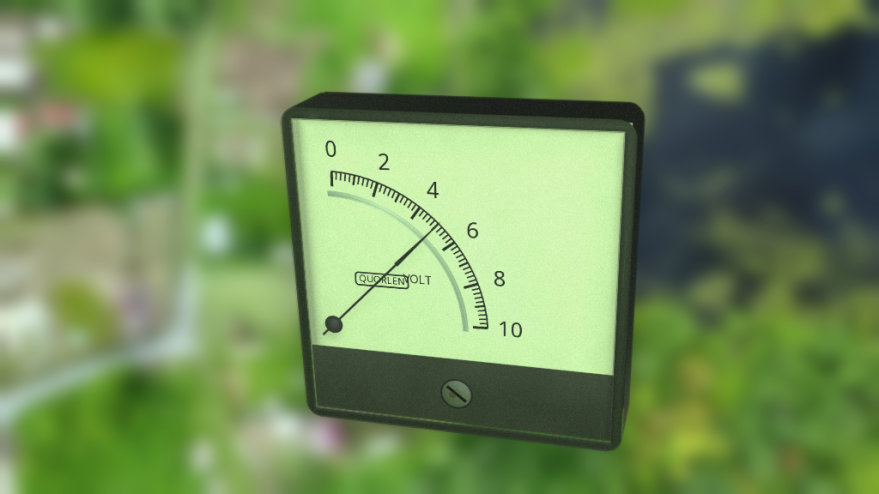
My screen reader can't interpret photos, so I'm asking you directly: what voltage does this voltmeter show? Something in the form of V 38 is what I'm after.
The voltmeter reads V 5
